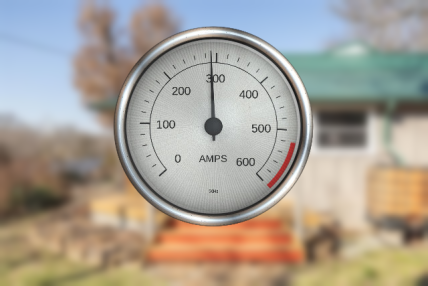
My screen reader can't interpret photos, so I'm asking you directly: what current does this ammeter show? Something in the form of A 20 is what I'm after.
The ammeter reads A 290
